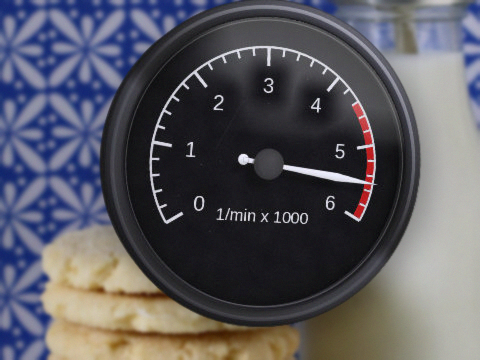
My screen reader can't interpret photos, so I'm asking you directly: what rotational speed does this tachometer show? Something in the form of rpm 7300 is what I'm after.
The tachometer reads rpm 5500
